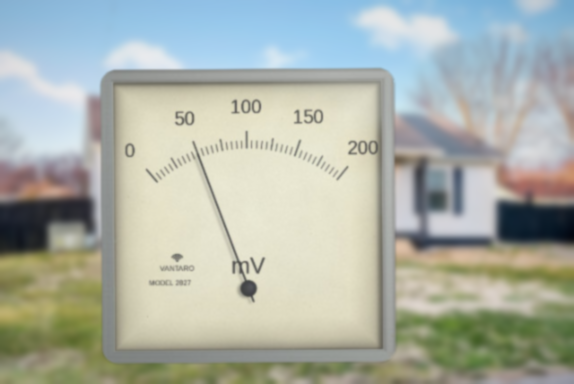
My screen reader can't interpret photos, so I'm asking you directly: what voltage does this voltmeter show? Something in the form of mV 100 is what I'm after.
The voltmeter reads mV 50
